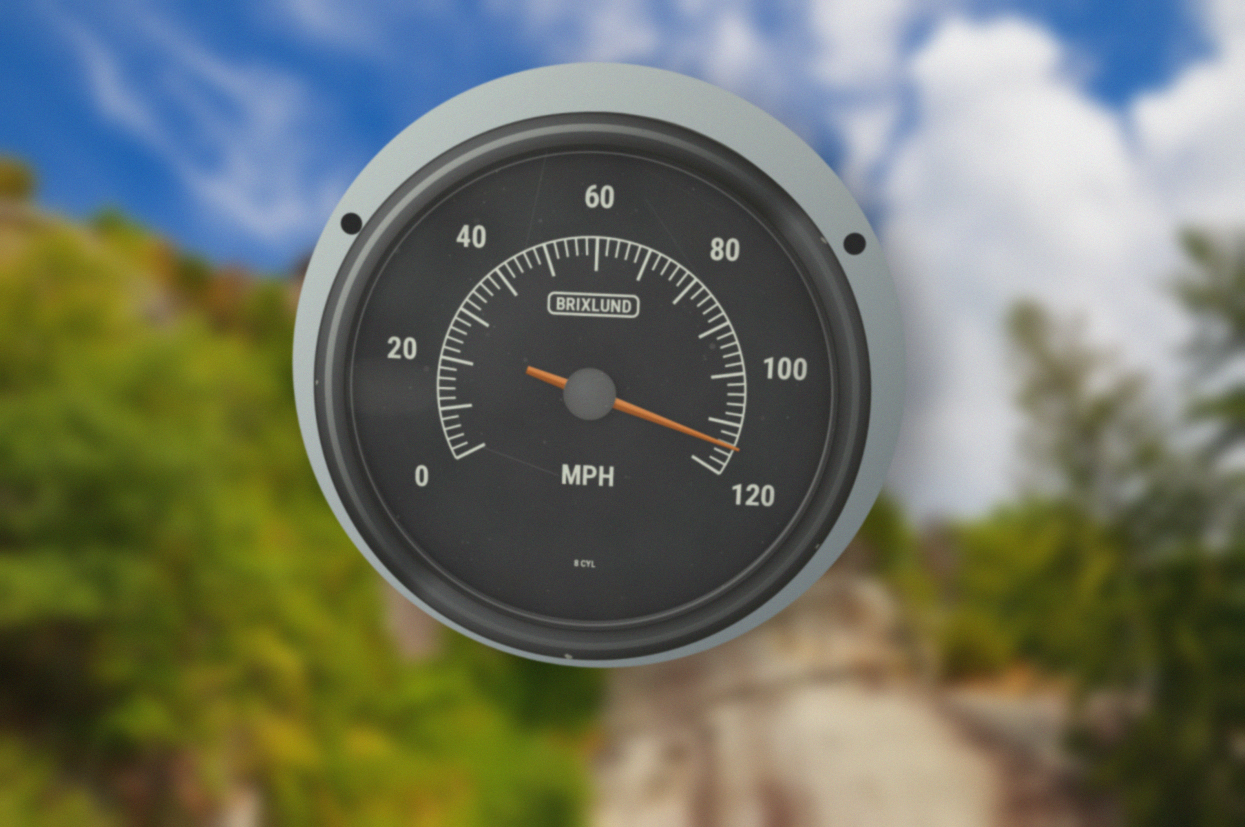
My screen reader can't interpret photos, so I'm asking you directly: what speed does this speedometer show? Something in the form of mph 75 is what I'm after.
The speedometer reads mph 114
